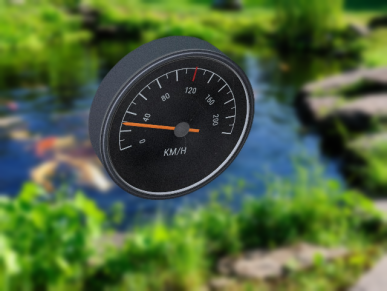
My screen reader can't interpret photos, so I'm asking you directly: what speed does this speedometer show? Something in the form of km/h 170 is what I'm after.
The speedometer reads km/h 30
